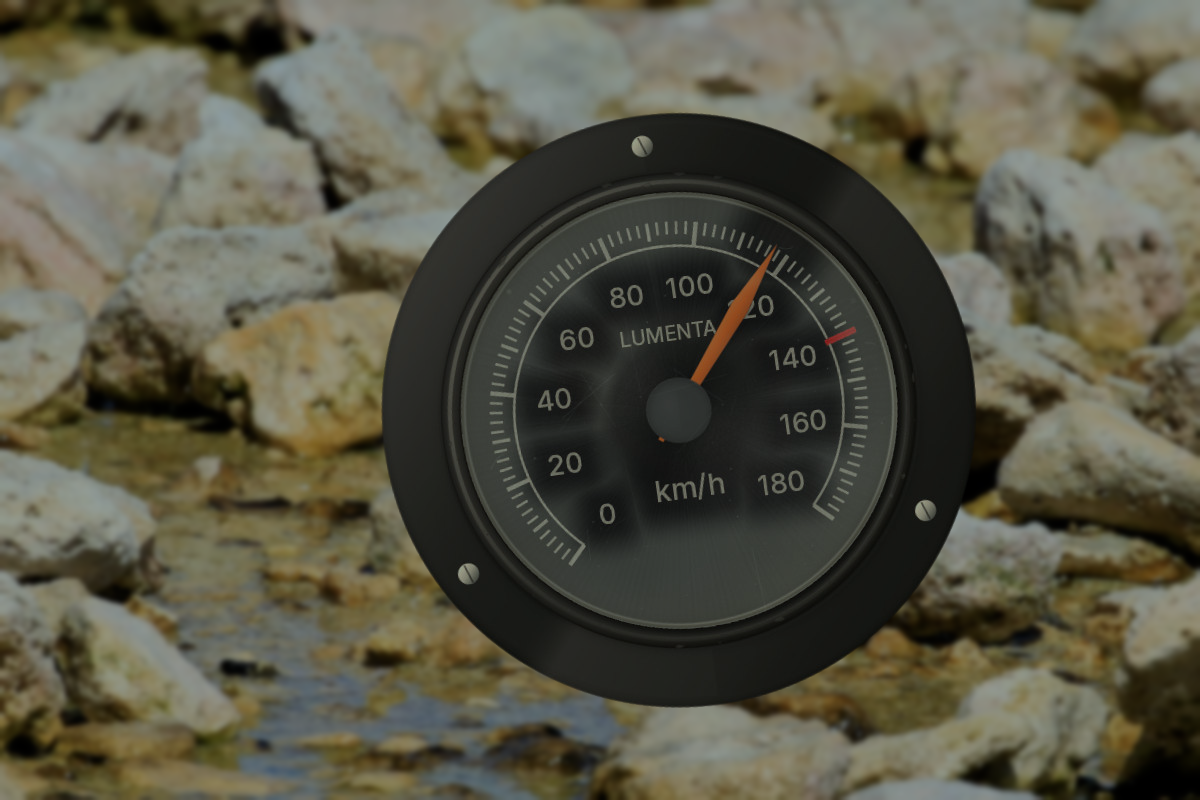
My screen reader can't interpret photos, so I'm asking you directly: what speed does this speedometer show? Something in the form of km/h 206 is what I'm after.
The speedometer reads km/h 117
